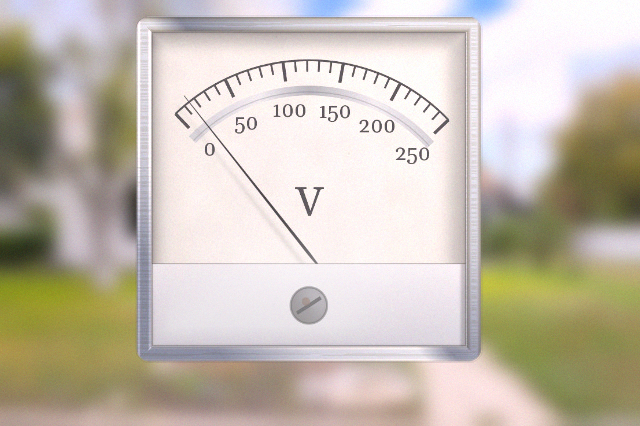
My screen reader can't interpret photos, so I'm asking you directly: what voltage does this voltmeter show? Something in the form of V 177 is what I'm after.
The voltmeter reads V 15
